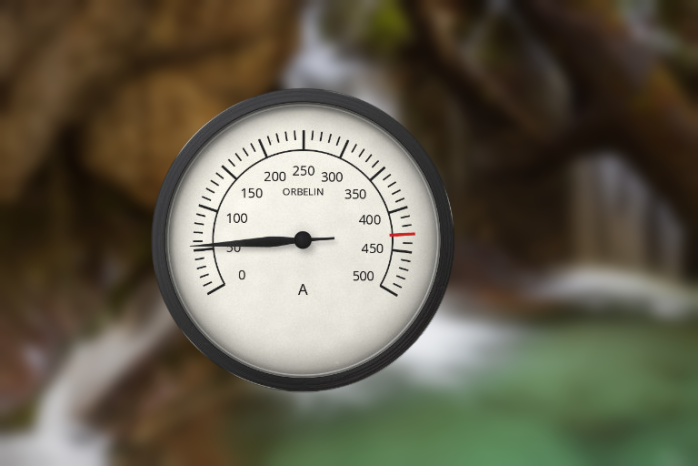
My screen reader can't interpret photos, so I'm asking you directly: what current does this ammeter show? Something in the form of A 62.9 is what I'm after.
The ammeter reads A 55
